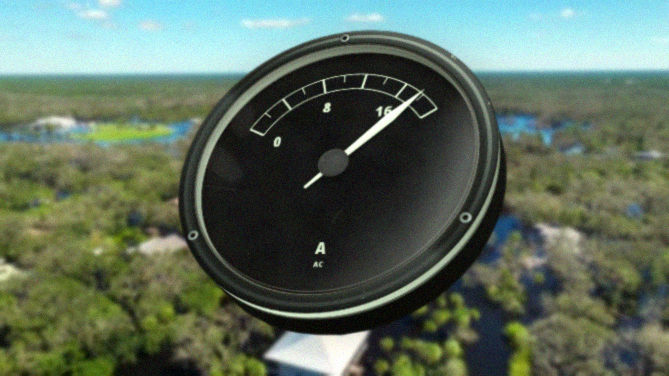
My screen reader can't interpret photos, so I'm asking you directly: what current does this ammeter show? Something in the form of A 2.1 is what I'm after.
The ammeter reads A 18
